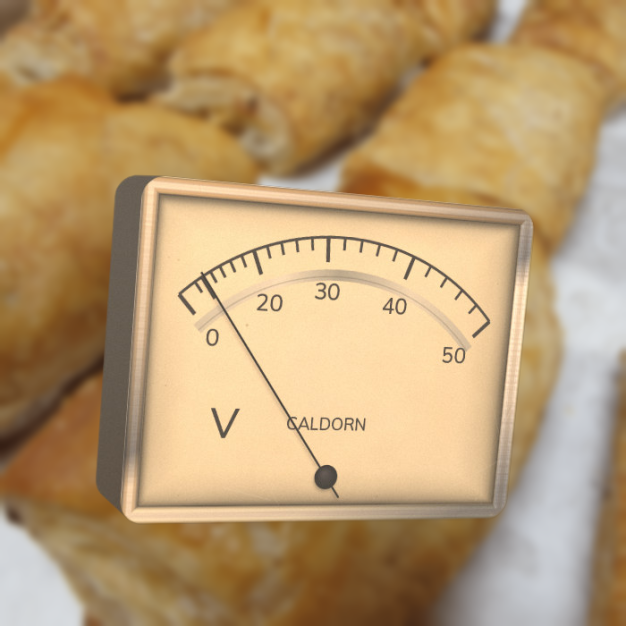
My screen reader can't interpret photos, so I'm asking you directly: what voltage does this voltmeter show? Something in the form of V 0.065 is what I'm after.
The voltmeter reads V 10
